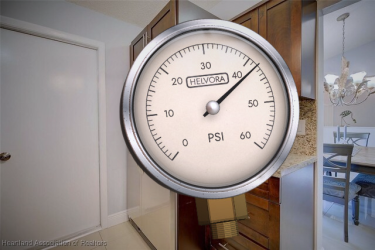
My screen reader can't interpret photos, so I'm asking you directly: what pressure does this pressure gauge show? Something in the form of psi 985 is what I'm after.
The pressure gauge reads psi 42
